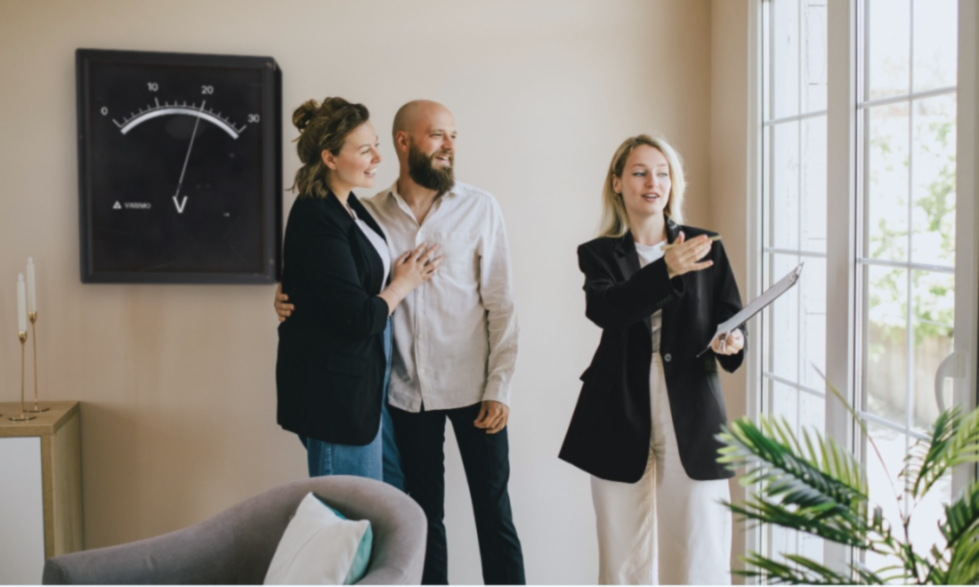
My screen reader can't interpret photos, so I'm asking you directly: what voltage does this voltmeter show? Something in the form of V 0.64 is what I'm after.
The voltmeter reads V 20
